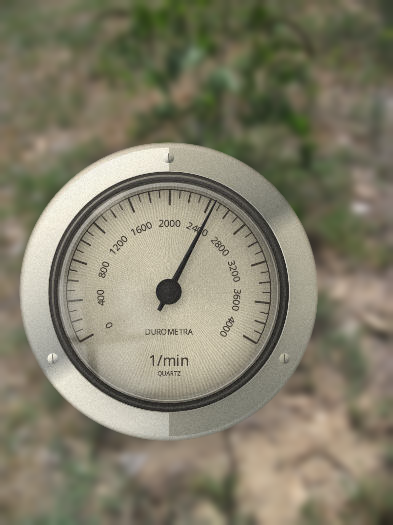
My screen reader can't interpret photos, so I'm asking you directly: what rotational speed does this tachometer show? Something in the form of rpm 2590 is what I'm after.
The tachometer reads rpm 2450
